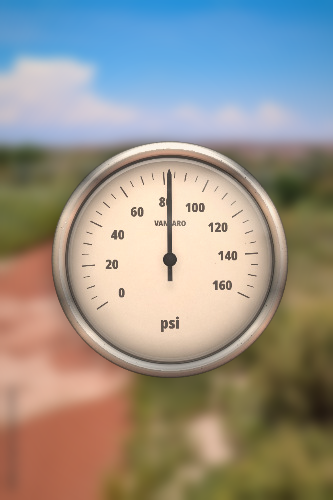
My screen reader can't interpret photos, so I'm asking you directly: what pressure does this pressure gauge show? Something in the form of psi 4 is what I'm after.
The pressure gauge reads psi 82.5
